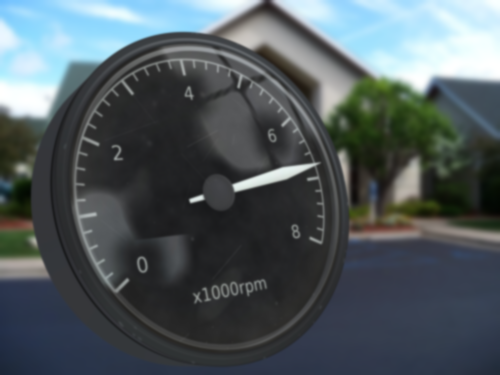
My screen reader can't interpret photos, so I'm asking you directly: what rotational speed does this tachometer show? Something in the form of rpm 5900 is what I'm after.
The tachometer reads rpm 6800
